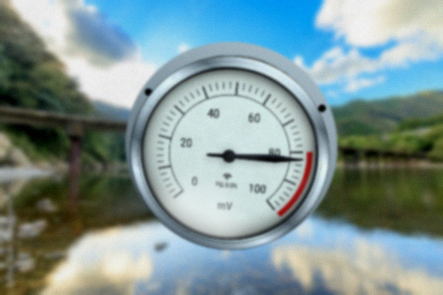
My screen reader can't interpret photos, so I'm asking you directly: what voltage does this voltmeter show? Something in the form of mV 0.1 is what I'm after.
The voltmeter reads mV 82
